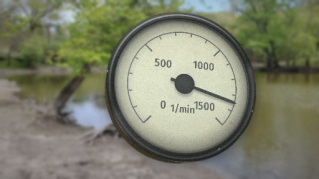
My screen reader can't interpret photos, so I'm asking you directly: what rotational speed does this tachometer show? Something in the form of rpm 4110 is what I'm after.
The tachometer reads rpm 1350
